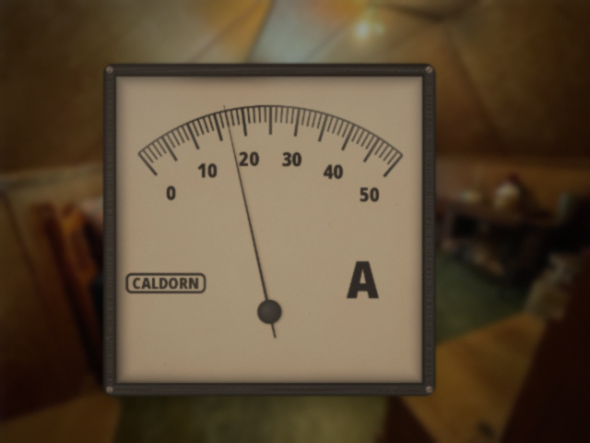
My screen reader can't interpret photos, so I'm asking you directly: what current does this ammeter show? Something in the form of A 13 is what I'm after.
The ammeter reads A 17
